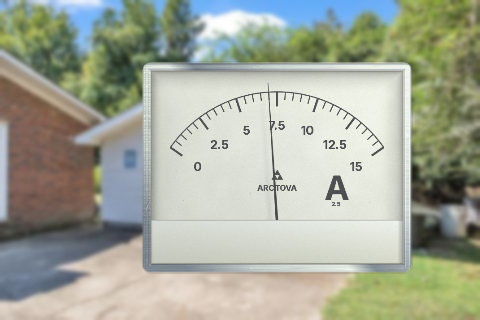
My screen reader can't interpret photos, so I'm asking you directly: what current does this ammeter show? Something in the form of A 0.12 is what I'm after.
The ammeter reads A 7
